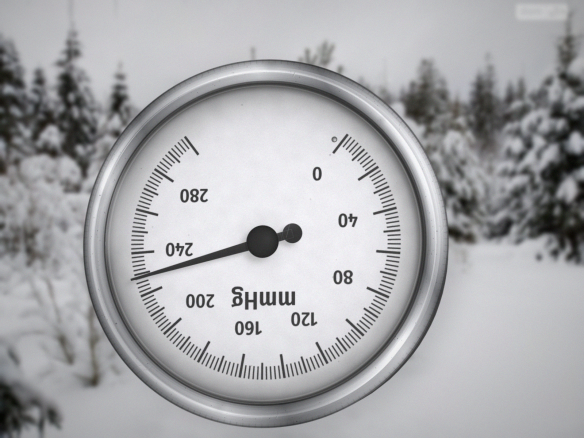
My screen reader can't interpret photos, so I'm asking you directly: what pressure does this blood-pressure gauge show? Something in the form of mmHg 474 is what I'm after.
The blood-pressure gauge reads mmHg 228
